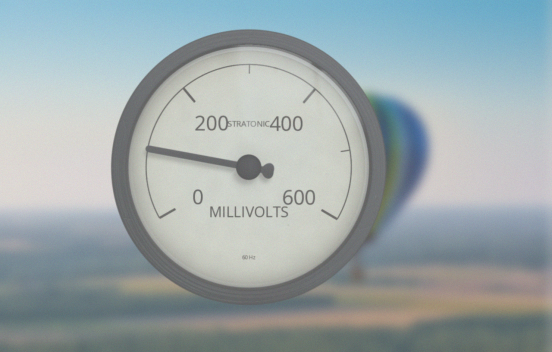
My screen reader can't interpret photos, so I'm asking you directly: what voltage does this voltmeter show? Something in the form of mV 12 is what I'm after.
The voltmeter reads mV 100
